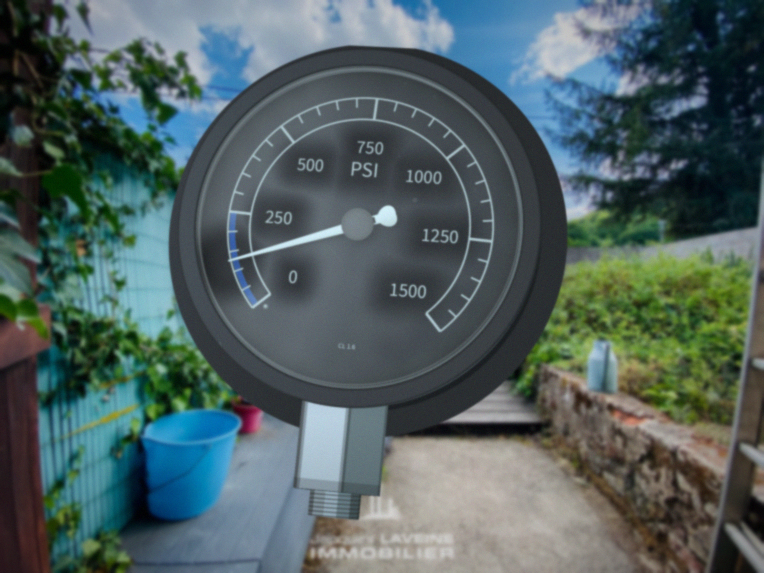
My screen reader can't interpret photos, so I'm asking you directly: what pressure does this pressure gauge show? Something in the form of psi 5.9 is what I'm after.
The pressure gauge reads psi 125
